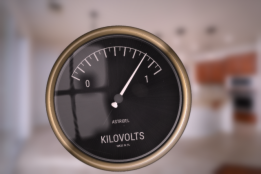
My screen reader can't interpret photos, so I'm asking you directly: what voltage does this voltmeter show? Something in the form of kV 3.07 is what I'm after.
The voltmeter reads kV 0.8
